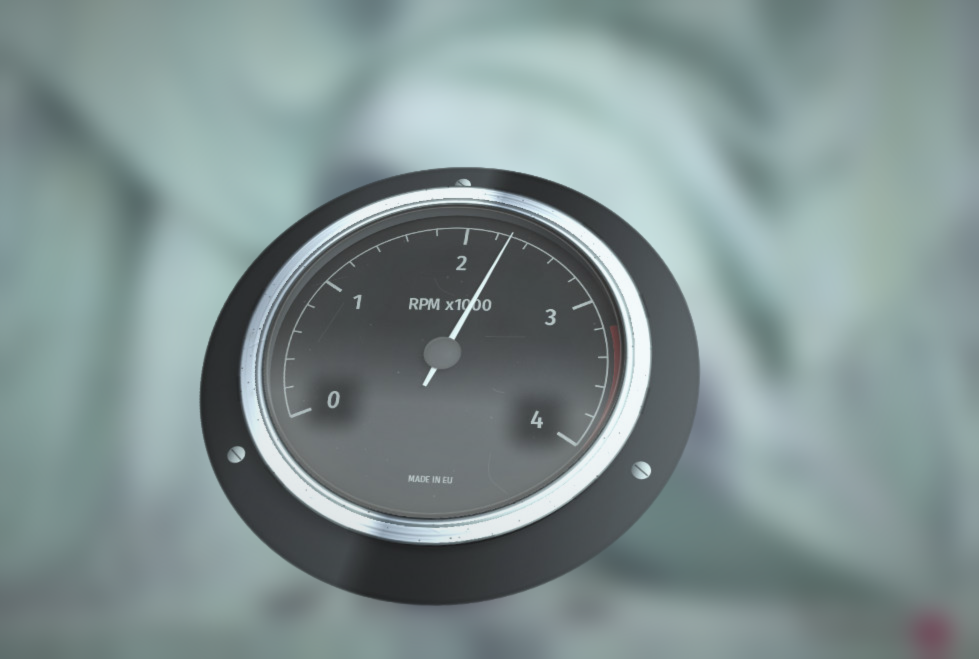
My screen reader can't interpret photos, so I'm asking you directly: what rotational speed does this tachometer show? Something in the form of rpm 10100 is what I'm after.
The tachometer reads rpm 2300
